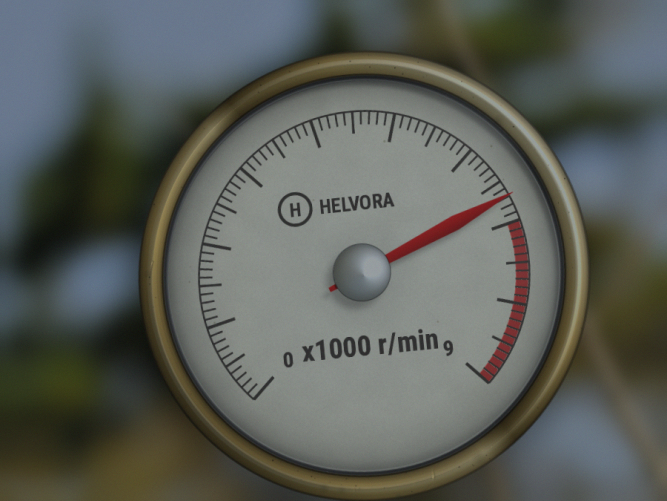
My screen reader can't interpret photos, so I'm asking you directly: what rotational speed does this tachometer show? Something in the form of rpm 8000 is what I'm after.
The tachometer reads rpm 6700
